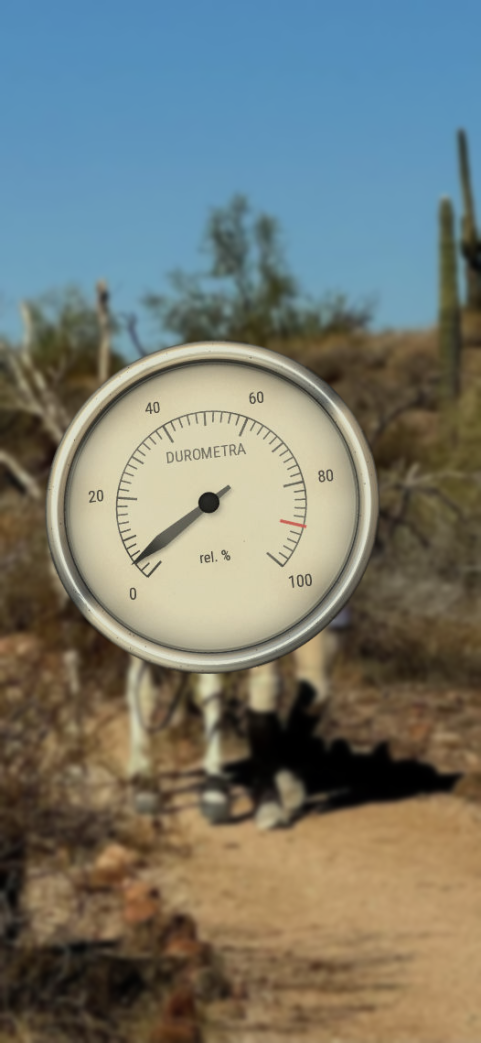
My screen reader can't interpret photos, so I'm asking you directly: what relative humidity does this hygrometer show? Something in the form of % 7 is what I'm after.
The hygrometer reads % 4
